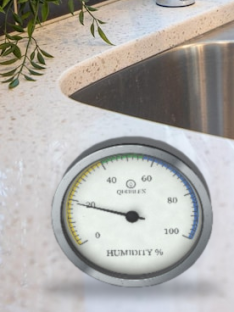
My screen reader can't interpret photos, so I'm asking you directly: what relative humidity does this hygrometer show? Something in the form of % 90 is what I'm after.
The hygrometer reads % 20
